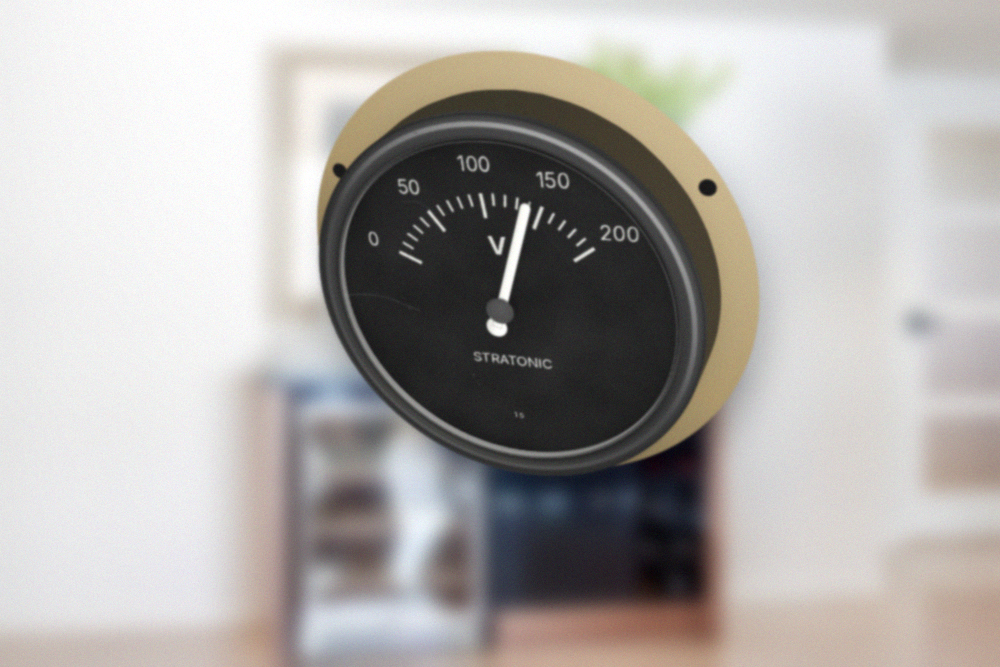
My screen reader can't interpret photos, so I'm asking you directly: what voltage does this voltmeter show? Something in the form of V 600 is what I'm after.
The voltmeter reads V 140
